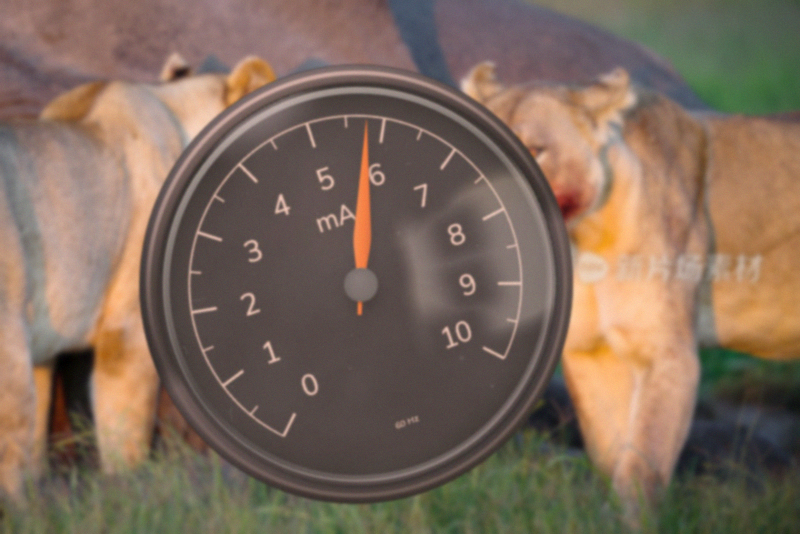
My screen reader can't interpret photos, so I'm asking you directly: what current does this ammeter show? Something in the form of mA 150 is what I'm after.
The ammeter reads mA 5.75
